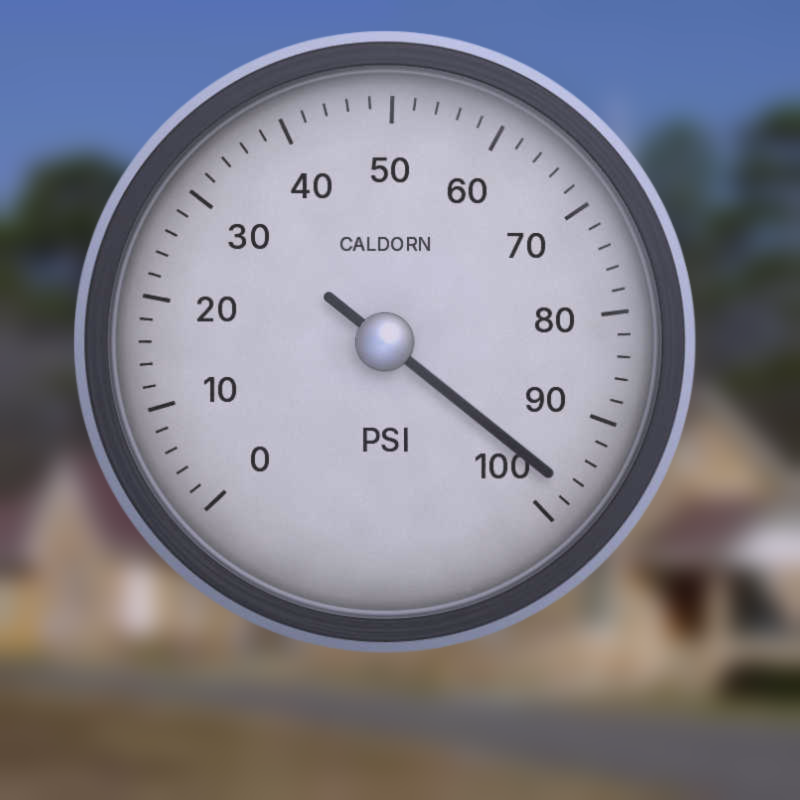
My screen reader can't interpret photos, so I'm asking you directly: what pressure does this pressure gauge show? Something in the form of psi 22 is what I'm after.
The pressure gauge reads psi 97
